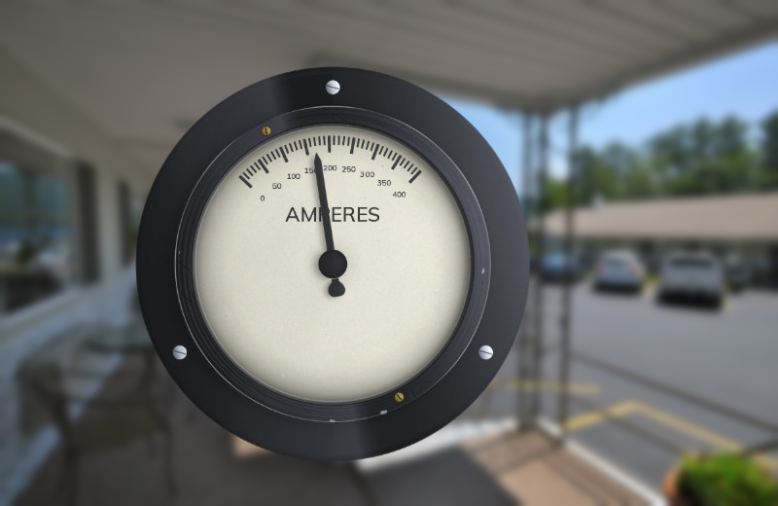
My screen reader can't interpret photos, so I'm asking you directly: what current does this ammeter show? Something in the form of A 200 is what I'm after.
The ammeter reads A 170
